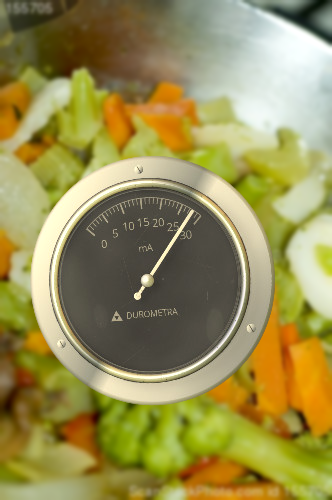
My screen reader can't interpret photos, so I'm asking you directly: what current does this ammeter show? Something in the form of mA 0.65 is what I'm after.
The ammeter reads mA 28
